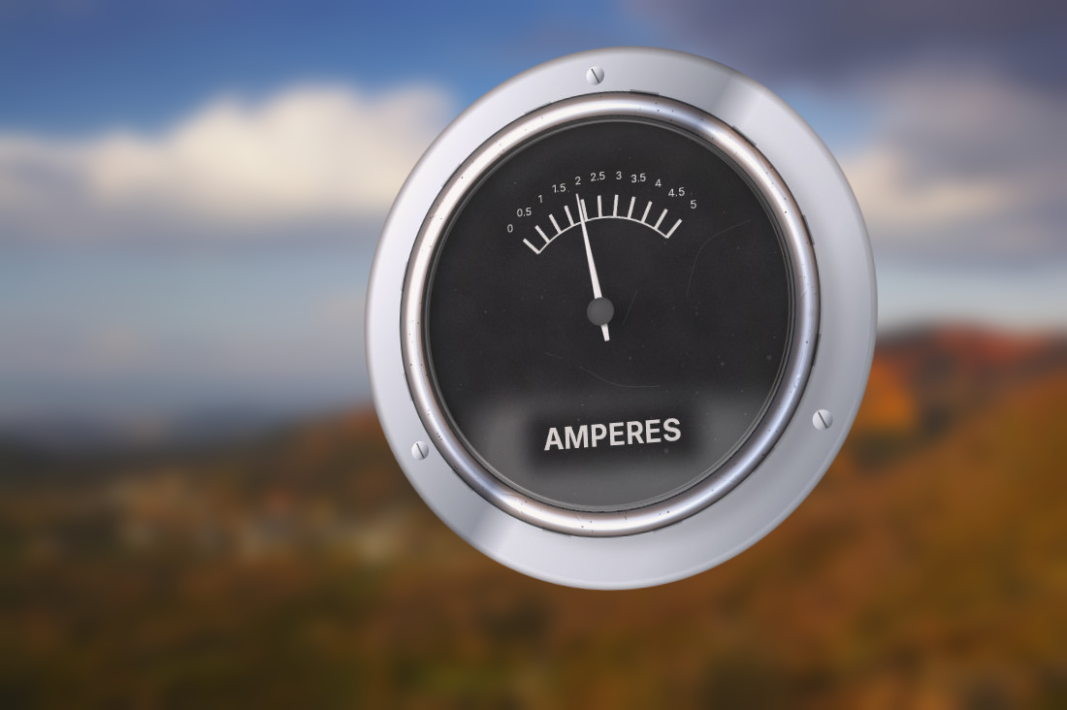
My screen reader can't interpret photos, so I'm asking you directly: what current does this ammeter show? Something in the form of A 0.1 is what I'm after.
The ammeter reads A 2
